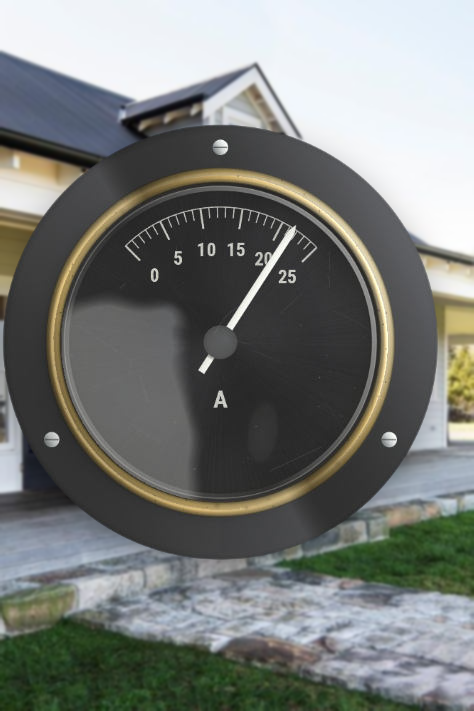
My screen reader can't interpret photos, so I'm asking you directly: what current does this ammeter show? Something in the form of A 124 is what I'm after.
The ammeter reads A 21.5
